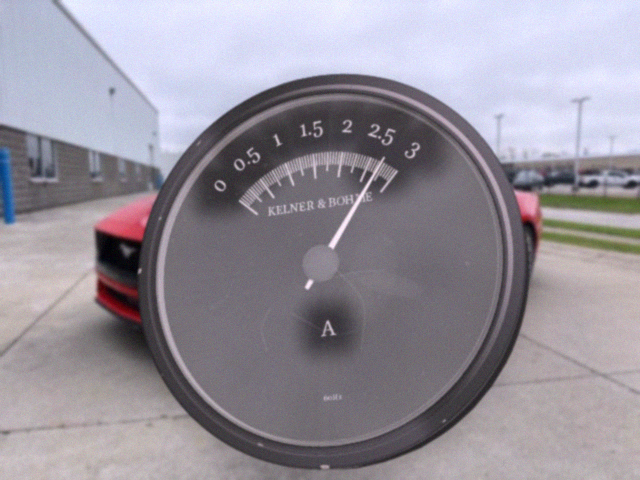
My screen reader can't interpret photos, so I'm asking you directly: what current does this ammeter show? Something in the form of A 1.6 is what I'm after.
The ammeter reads A 2.75
